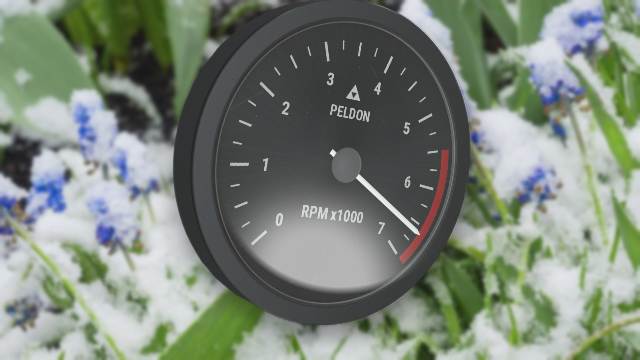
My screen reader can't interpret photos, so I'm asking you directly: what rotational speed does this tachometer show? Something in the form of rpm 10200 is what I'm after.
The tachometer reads rpm 6625
